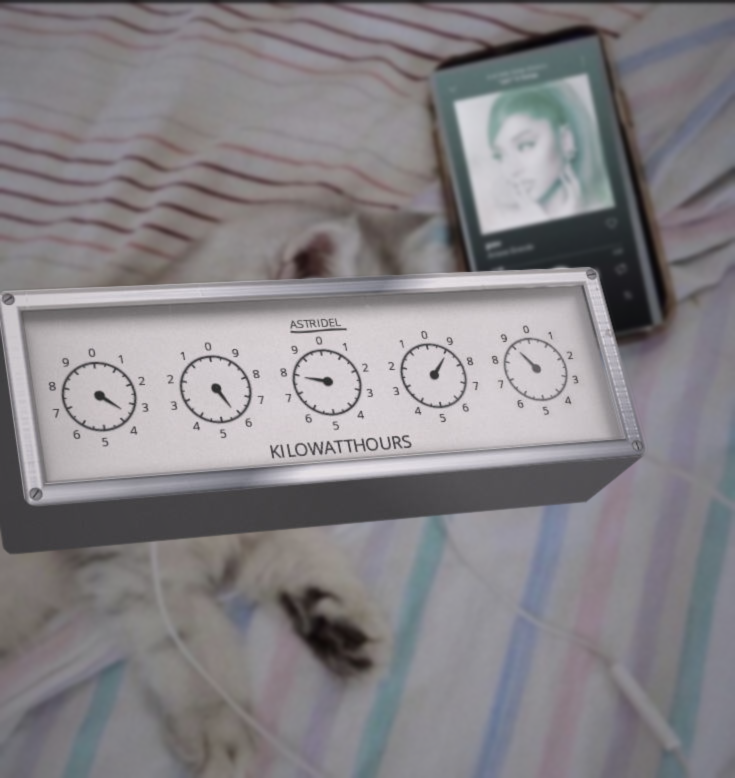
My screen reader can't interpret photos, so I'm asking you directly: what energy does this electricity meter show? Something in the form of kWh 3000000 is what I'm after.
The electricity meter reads kWh 35789
